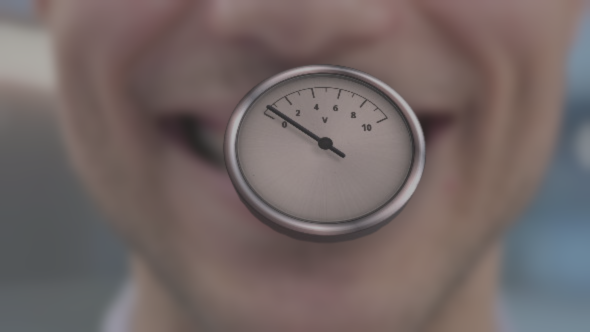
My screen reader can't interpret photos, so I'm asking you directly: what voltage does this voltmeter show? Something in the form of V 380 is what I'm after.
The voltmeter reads V 0.5
